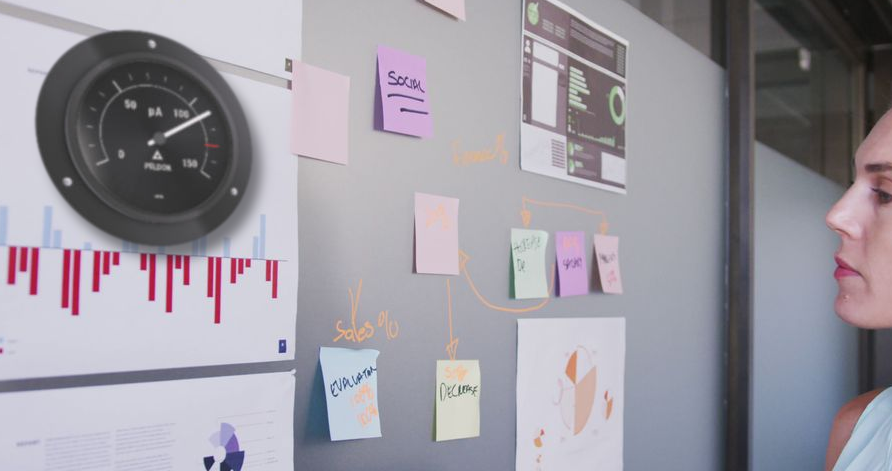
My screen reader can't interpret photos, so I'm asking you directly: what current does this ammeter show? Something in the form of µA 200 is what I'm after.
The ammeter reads µA 110
